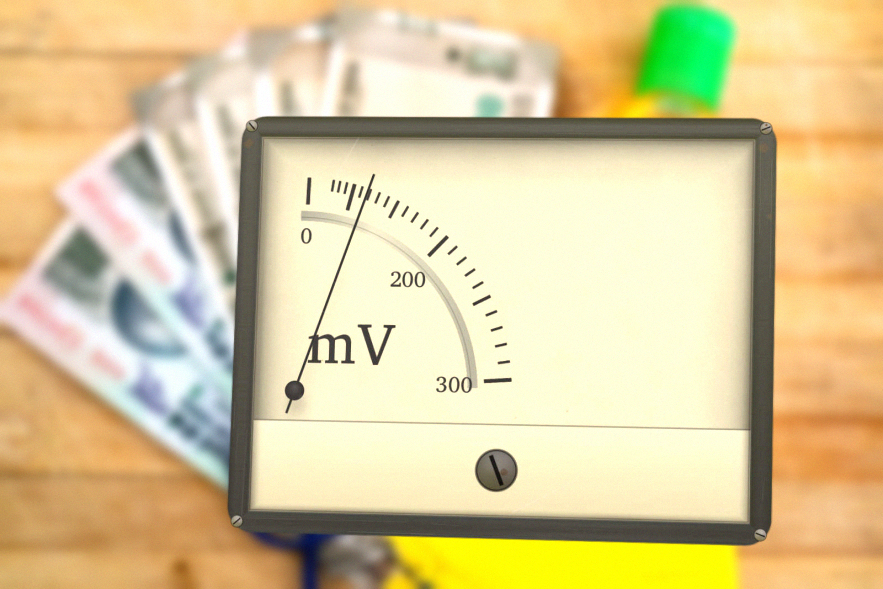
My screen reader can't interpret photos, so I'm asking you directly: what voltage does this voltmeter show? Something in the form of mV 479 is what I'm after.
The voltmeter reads mV 120
